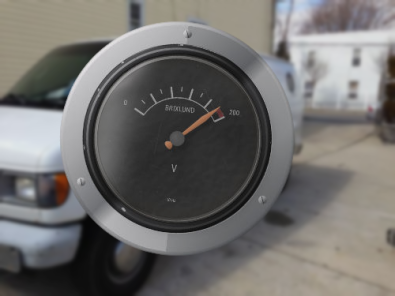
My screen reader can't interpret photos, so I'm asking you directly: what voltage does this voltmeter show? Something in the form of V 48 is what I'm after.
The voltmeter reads V 180
